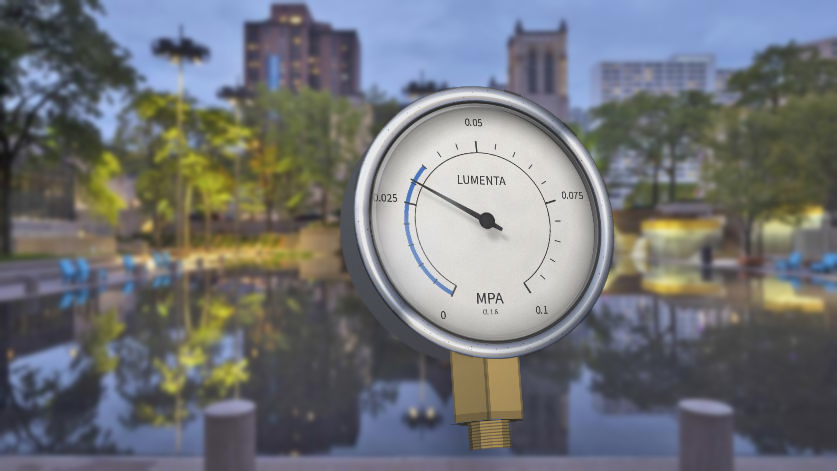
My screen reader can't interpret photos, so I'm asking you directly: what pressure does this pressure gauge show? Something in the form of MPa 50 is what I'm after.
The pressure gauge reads MPa 0.03
